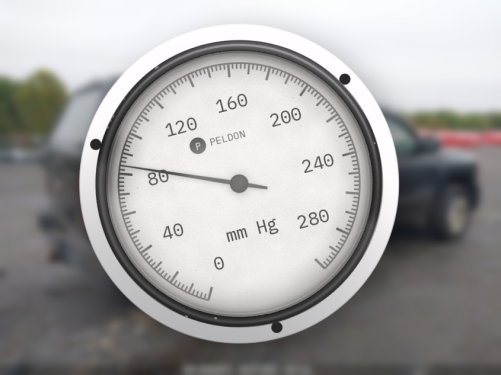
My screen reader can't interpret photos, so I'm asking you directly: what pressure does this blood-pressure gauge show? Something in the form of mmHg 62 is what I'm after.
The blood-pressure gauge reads mmHg 84
